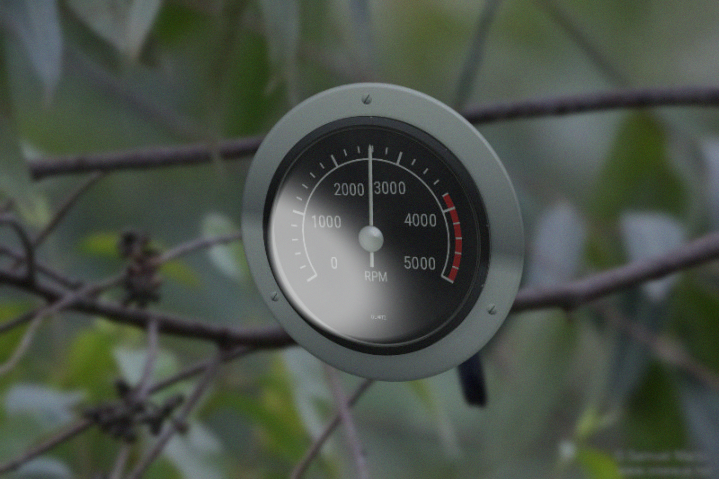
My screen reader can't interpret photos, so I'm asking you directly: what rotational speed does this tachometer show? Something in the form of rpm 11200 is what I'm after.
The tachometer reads rpm 2600
